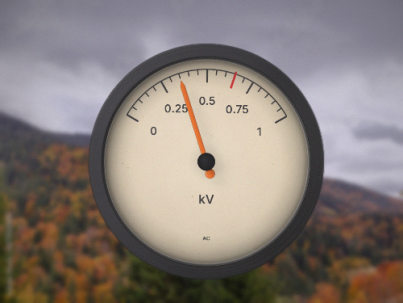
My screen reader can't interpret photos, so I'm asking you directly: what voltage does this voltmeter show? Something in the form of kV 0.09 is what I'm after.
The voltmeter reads kV 0.35
